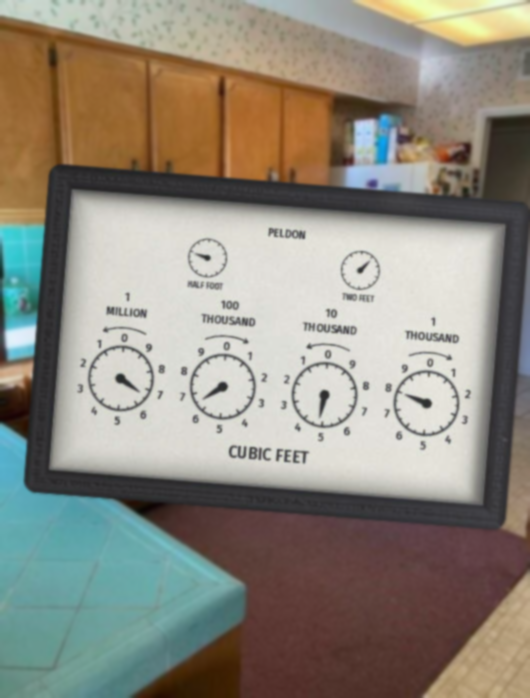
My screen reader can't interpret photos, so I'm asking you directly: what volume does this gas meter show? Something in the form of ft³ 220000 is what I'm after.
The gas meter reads ft³ 664800
